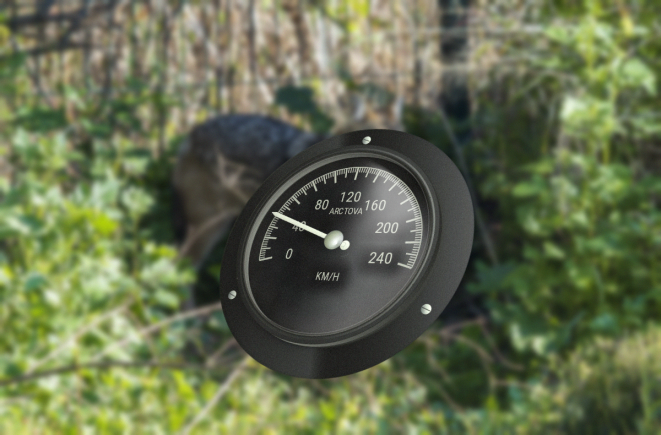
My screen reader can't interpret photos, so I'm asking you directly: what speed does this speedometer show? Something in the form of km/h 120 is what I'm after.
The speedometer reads km/h 40
